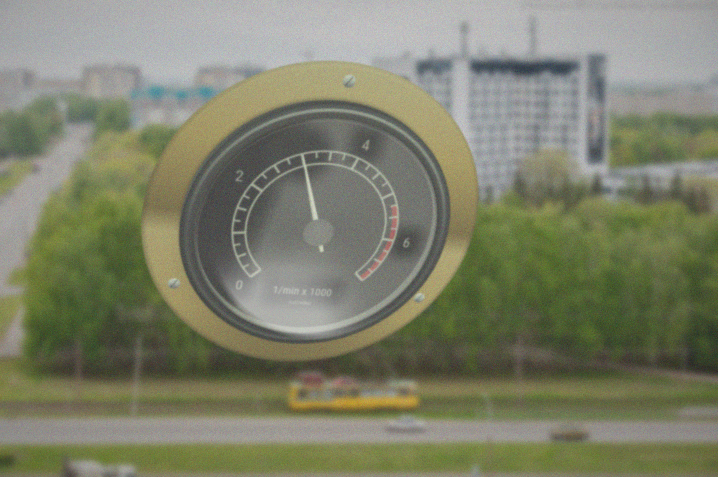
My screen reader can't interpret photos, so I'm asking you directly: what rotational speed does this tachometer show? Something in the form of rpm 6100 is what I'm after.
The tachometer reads rpm 3000
